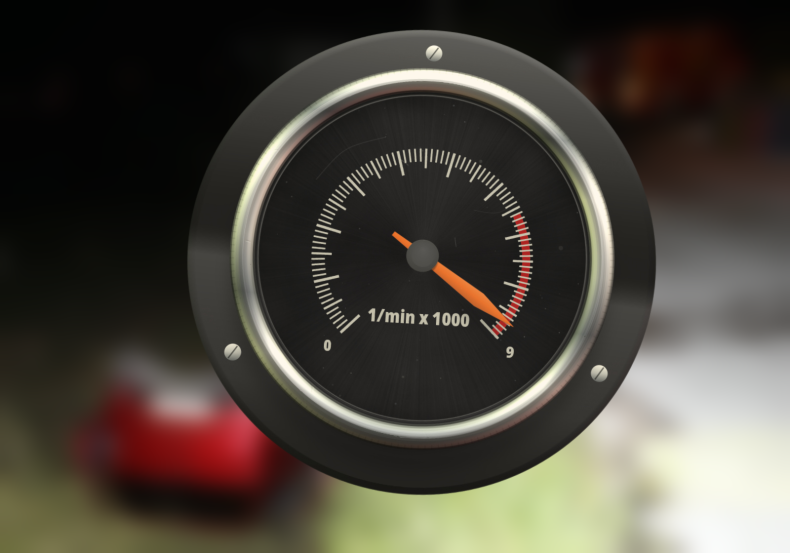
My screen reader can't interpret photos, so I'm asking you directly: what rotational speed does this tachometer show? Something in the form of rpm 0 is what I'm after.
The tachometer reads rpm 8700
